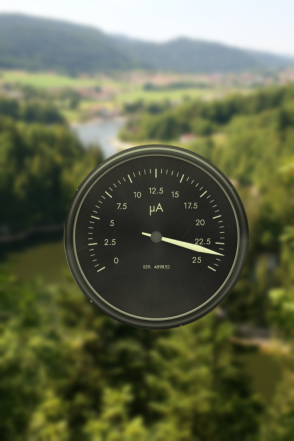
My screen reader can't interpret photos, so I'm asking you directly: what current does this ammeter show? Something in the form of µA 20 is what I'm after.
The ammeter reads µA 23.5
